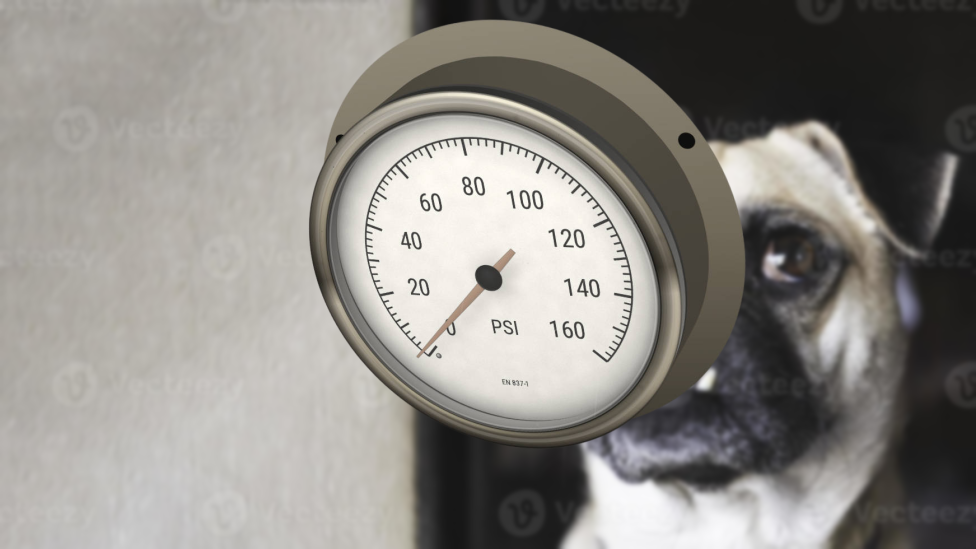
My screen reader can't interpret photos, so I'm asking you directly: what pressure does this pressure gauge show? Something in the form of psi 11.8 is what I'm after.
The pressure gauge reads psi 2
